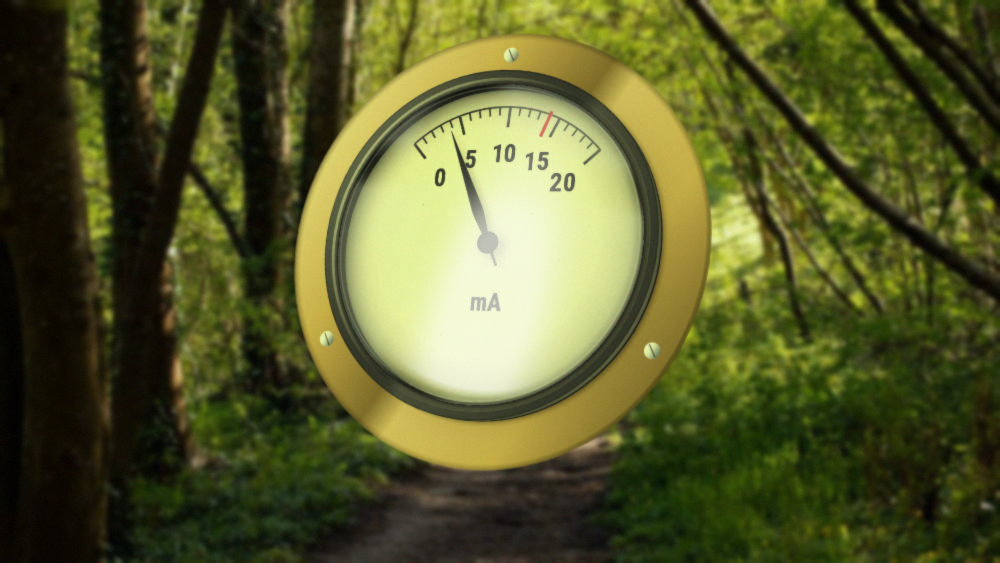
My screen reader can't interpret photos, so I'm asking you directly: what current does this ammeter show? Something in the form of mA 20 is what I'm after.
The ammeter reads mA 4
